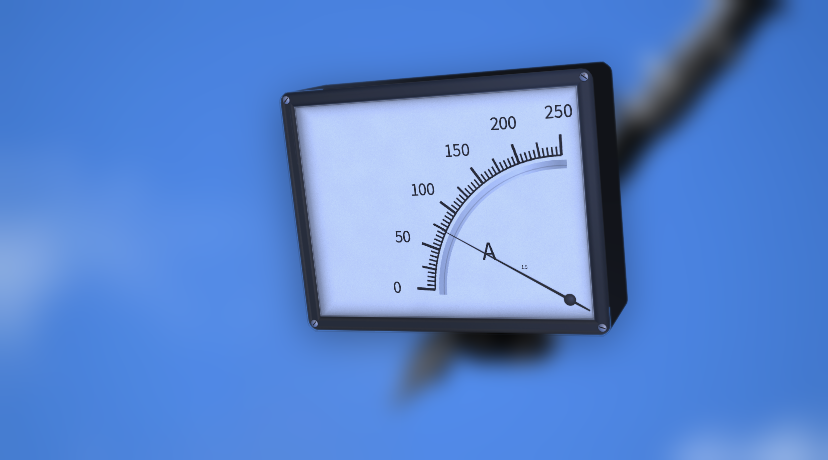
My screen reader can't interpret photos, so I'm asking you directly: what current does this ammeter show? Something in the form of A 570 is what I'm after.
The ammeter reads A 75
